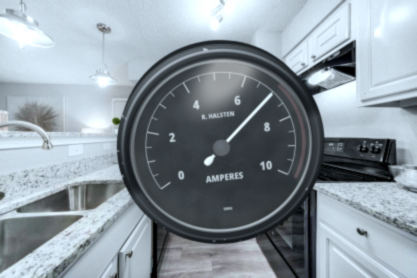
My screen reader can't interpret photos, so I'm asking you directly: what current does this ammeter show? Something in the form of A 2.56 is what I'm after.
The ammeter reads A 7
